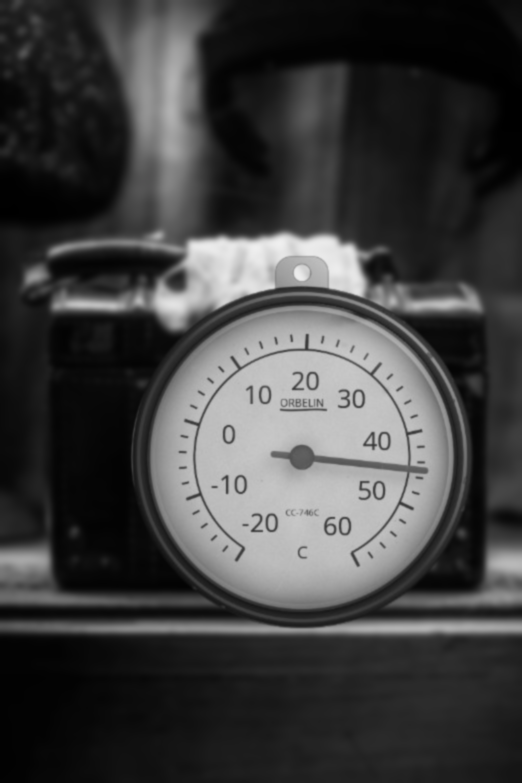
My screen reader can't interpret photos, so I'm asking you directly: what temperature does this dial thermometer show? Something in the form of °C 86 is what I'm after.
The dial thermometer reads °C 45
